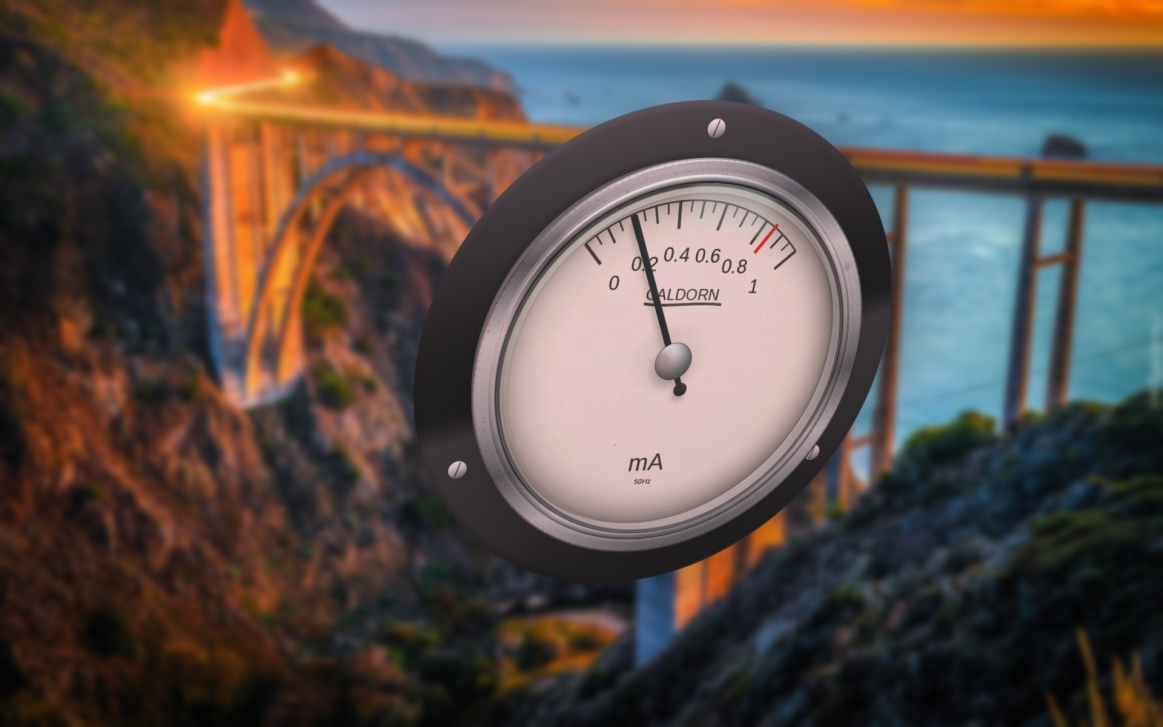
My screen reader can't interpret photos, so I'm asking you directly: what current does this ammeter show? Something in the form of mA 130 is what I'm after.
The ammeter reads mA 0.2
